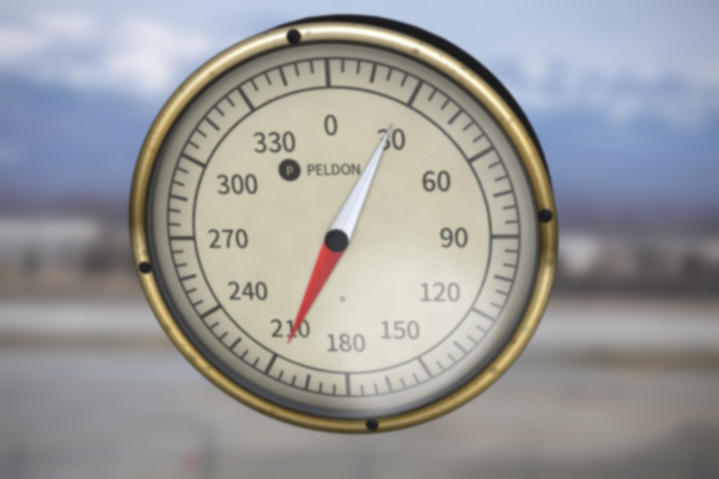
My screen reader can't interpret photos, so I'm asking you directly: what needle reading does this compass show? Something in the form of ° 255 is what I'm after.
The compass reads ° 207.5
